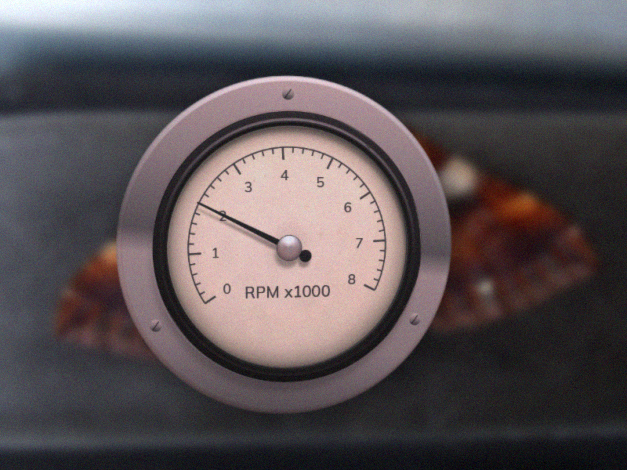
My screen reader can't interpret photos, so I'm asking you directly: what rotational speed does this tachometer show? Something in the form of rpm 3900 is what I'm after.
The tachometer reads rpm 2000
